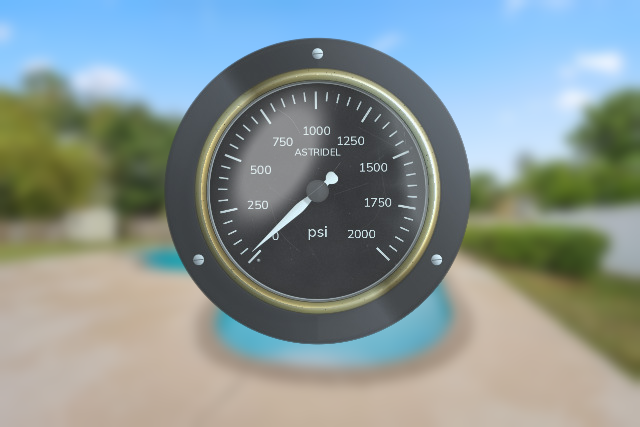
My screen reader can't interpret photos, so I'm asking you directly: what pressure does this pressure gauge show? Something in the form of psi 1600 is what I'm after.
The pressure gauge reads psi 25
